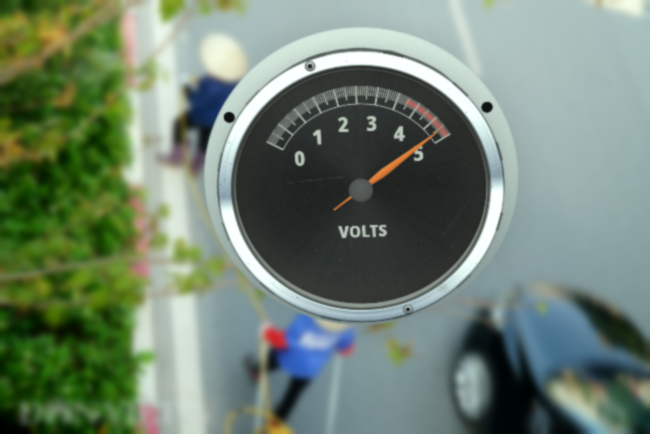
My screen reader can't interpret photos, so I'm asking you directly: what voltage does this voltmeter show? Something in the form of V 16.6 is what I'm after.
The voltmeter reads V 4.75
